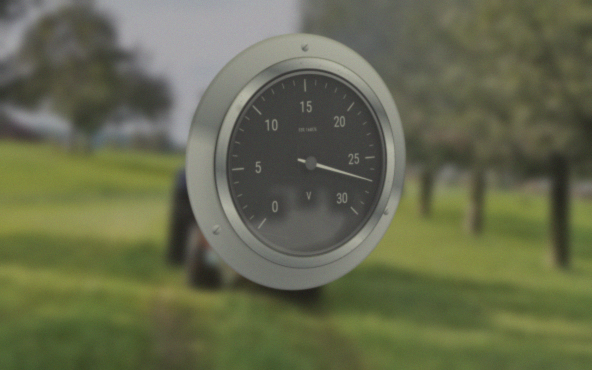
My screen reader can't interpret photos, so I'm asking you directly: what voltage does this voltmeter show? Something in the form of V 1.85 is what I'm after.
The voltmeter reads V 27
